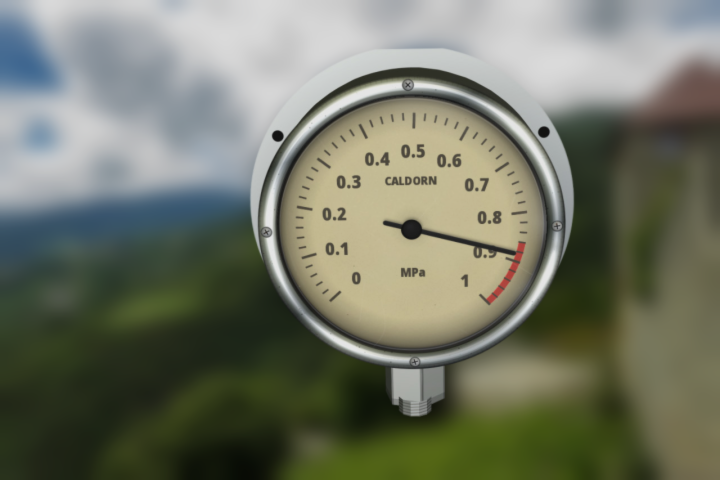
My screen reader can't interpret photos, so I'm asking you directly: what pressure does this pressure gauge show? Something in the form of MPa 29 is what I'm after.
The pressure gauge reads MPa 0.88
